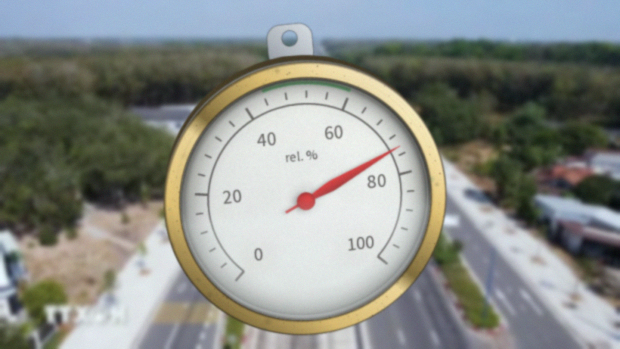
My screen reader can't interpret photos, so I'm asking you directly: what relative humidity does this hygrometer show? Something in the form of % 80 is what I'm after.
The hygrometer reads % 74
